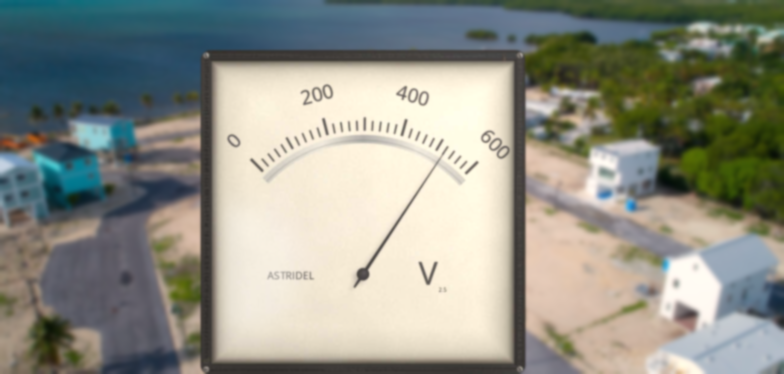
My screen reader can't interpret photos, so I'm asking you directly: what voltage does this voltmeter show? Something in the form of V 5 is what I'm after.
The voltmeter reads V 520
